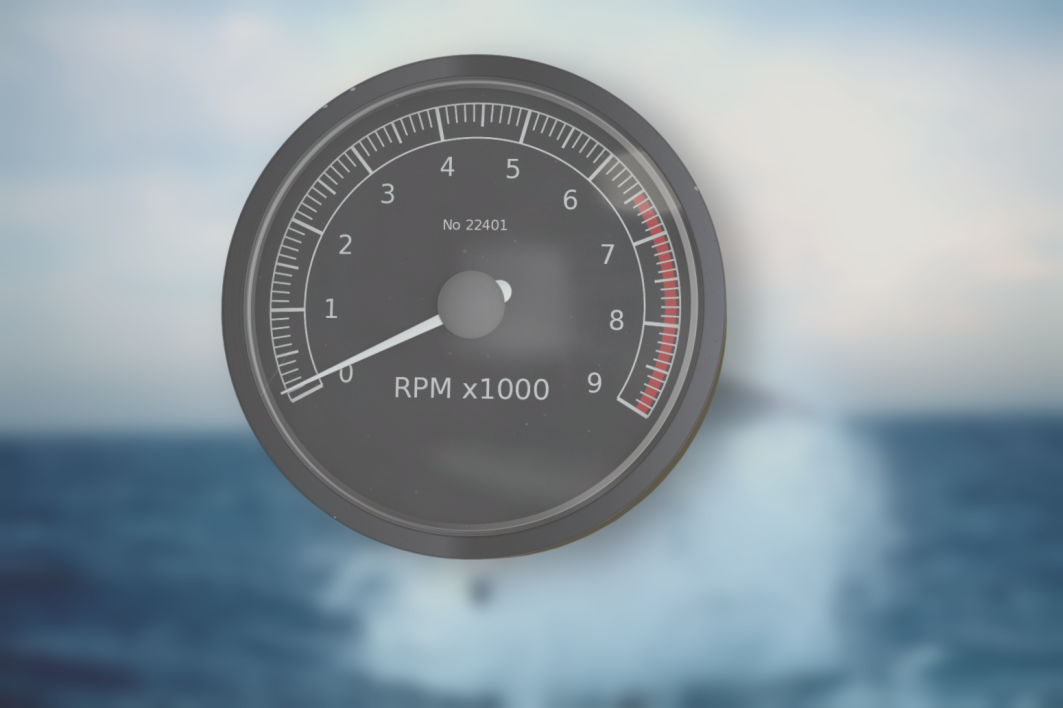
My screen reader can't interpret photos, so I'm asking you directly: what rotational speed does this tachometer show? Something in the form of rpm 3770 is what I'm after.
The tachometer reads rpm 100
